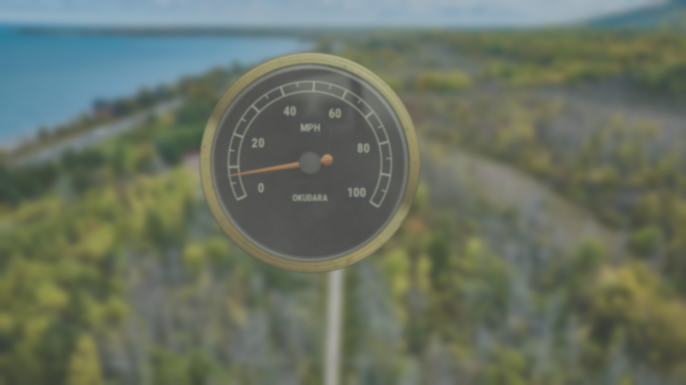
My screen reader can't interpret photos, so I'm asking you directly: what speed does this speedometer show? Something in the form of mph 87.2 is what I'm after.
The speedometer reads mph 7.5
